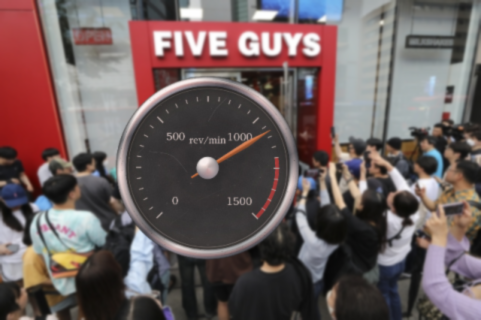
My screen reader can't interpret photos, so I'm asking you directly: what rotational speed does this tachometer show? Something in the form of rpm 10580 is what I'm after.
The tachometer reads rpm 1075
